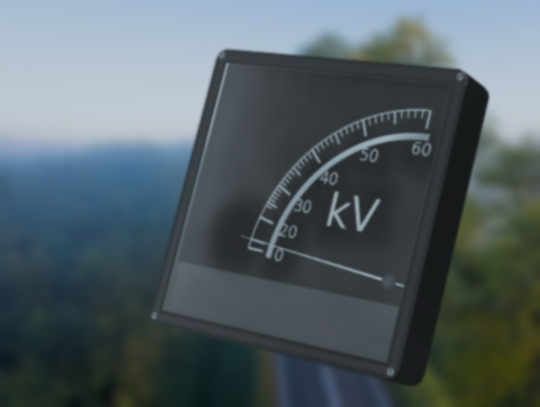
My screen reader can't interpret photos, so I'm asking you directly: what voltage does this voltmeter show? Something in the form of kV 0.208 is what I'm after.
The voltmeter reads kV 10
